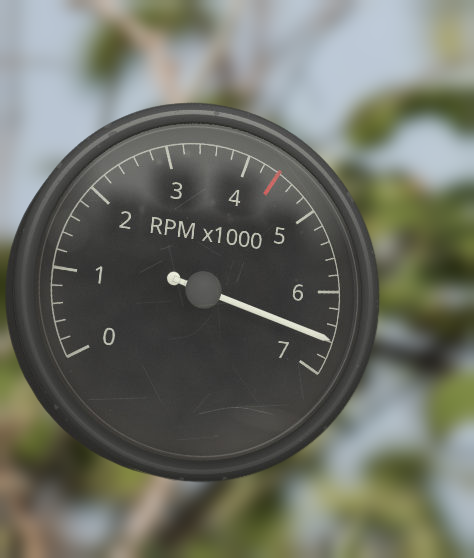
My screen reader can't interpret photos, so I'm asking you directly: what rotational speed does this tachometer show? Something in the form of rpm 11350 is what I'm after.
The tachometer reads rpm 6600
